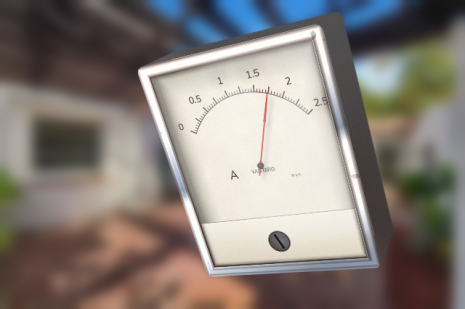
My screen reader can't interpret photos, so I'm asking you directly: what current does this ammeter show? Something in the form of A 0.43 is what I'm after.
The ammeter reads A 1.75
